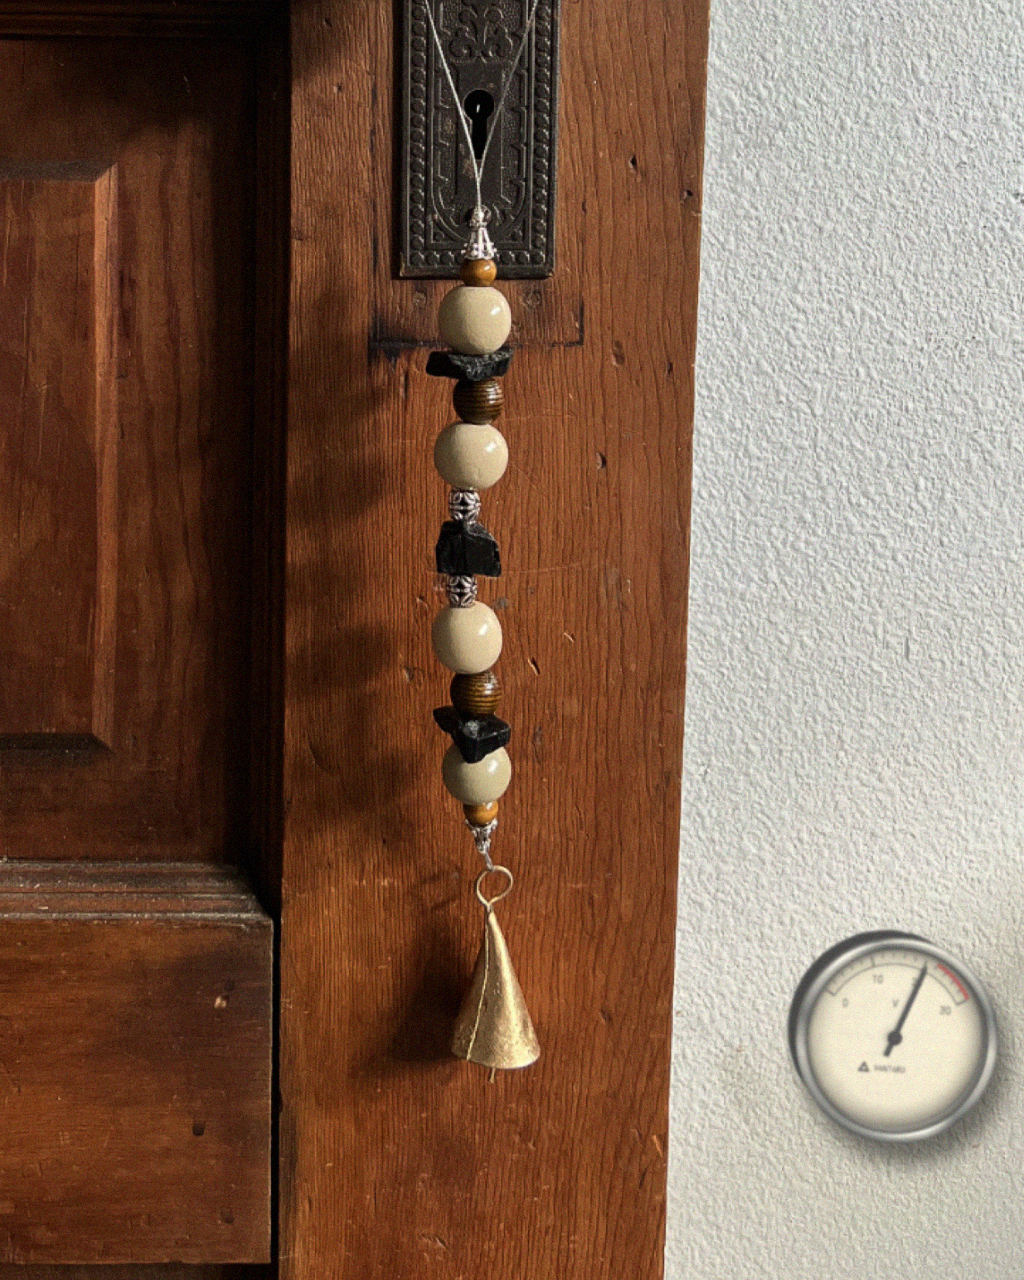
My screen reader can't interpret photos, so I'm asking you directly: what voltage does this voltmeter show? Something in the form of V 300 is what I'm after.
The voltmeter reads V 20
